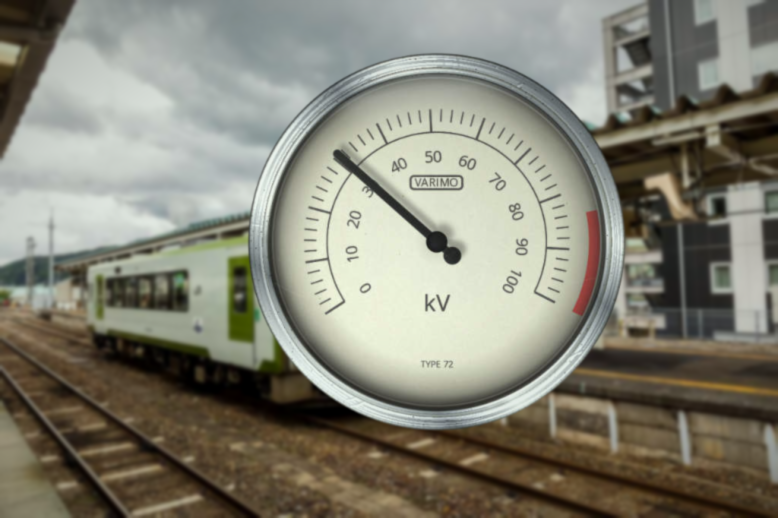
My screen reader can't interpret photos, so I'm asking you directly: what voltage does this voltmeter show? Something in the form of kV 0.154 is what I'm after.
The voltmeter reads kV 31
